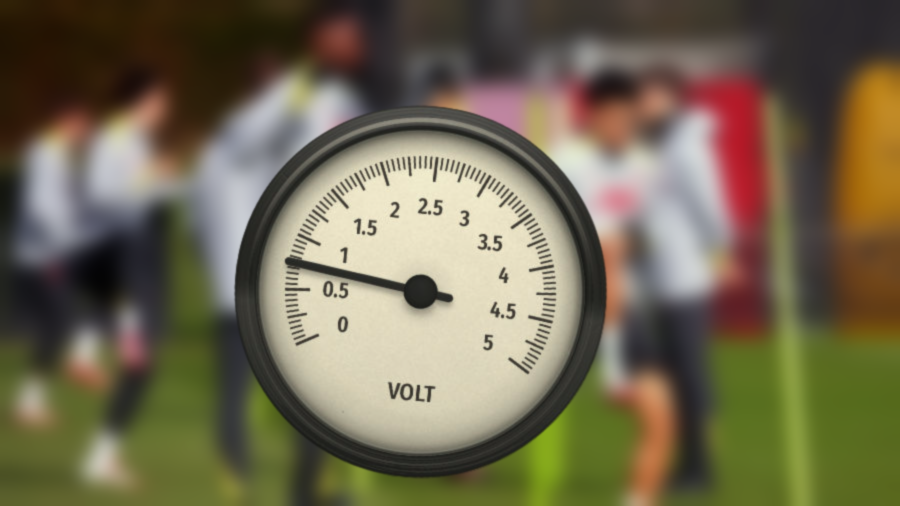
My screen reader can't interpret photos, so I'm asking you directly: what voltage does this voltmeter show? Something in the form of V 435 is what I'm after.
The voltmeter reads V 0.75
